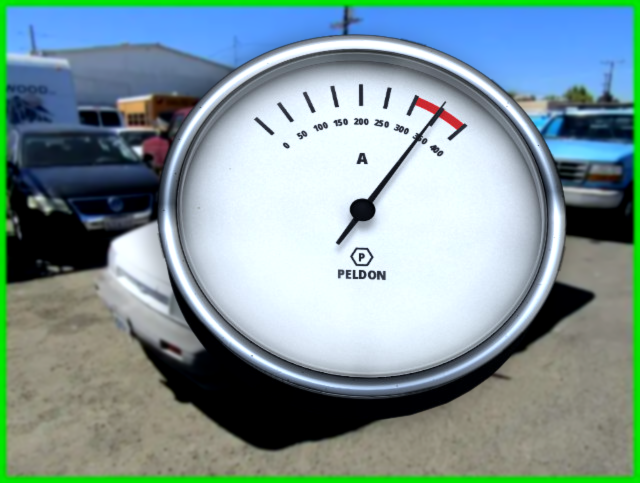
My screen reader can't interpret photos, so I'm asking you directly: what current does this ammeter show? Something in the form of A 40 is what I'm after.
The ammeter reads A 350
